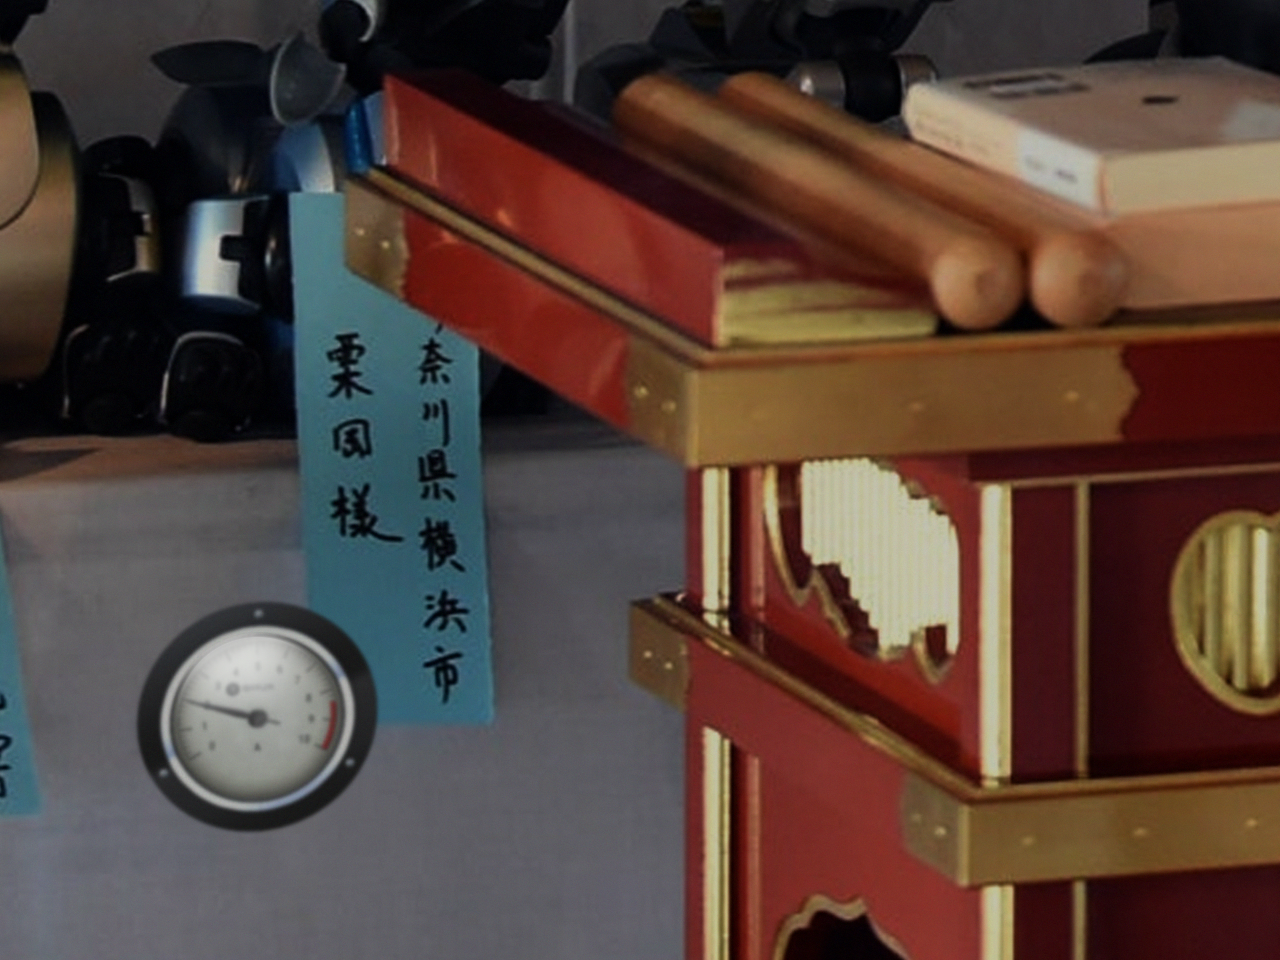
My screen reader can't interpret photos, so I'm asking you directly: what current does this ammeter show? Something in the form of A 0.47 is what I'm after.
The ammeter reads A 2
